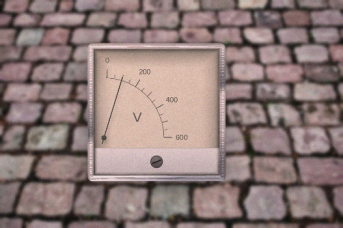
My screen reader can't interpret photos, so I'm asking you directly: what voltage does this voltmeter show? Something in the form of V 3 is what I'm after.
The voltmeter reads V 100
